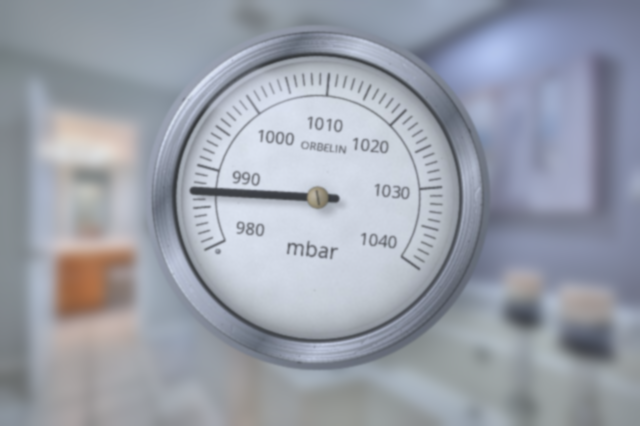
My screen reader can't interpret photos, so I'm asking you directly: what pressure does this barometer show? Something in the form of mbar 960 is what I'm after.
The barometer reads mbar 987
